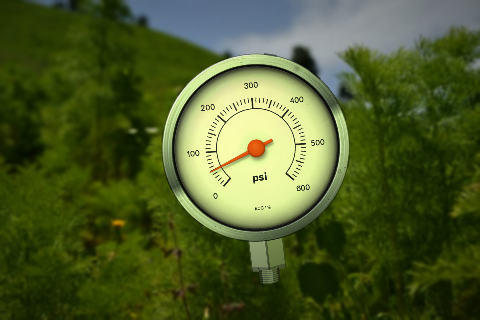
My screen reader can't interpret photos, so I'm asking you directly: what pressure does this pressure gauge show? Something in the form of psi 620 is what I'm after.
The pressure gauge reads psi 50
